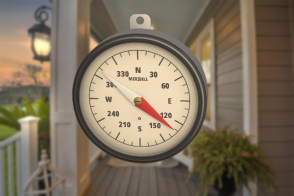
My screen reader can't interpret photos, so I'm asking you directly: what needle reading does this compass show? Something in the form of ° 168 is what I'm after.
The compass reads ° 130
